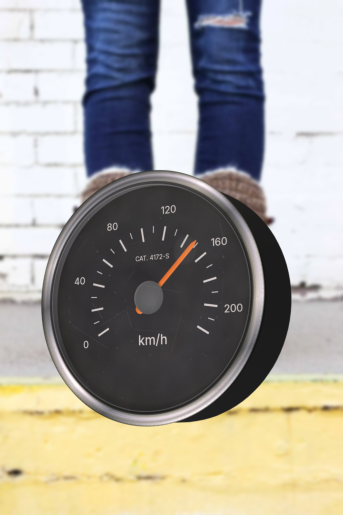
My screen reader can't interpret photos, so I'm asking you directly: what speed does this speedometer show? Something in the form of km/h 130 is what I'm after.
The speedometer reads km/h 150
